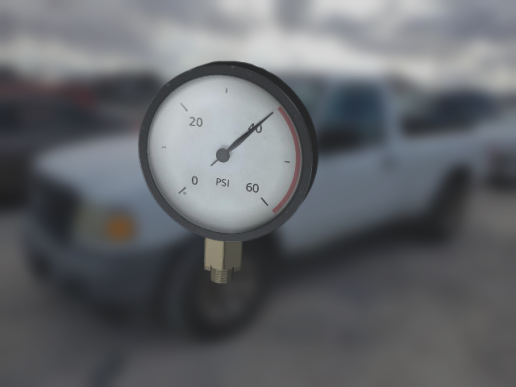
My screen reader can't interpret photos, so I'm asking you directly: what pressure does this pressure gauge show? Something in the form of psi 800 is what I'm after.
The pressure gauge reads psi 40
